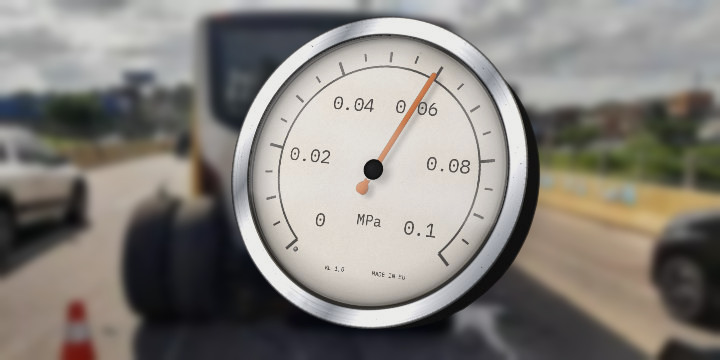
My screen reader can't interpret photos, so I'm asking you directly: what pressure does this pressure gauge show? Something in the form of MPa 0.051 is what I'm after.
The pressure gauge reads MPa 0.06
